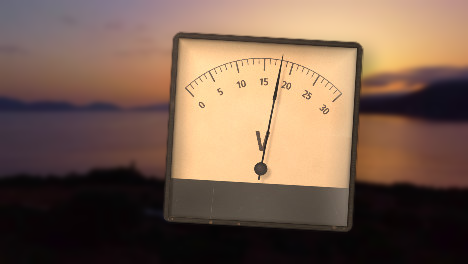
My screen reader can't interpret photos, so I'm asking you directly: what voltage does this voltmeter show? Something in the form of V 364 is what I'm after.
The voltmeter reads V 18
